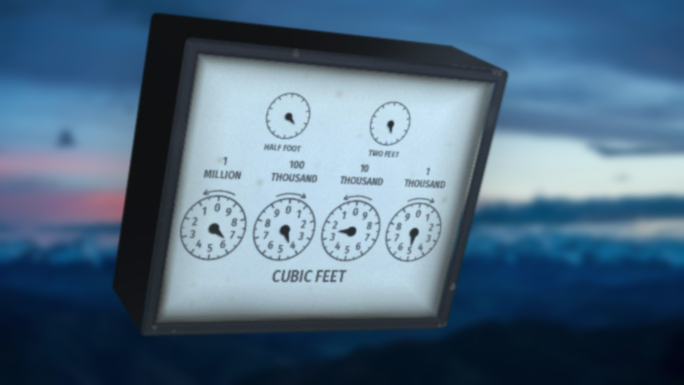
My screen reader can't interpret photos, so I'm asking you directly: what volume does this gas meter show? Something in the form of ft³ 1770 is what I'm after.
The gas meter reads ft³ 642500
